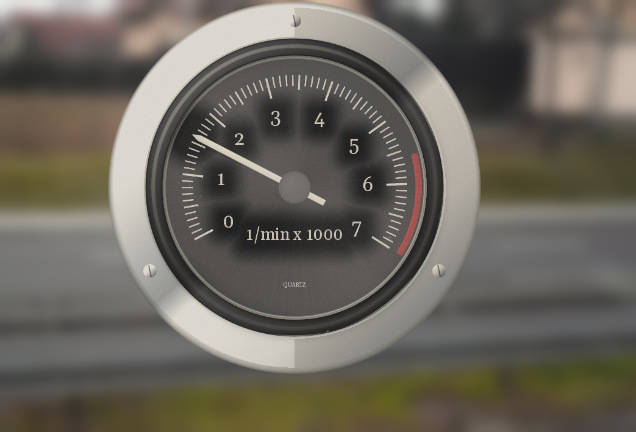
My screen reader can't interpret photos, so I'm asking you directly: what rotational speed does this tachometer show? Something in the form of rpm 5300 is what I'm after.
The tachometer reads rpm 1600
